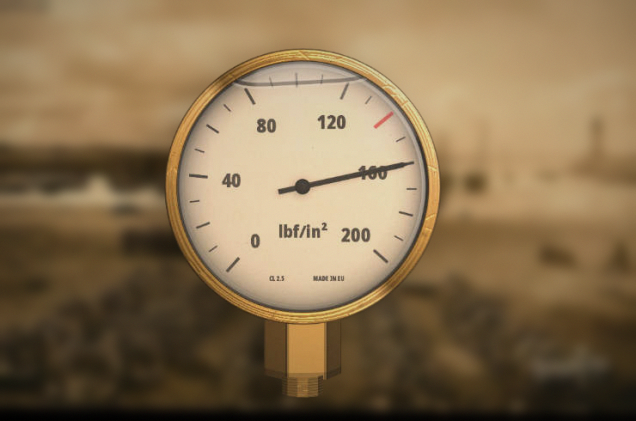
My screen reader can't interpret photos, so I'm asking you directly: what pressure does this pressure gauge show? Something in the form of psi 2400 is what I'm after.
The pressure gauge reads psi 160
